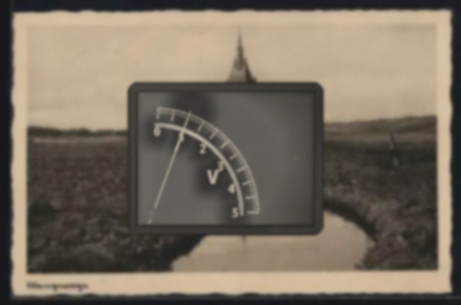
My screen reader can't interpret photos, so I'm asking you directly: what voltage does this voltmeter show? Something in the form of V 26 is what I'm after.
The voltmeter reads V 1
